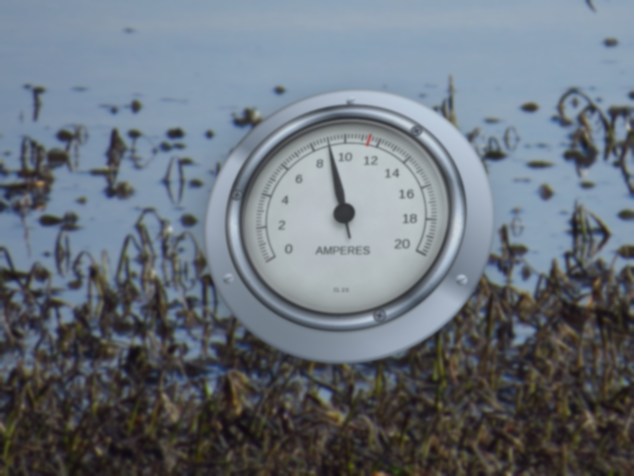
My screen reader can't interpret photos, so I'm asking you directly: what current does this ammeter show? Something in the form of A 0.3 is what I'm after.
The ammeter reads A 9
